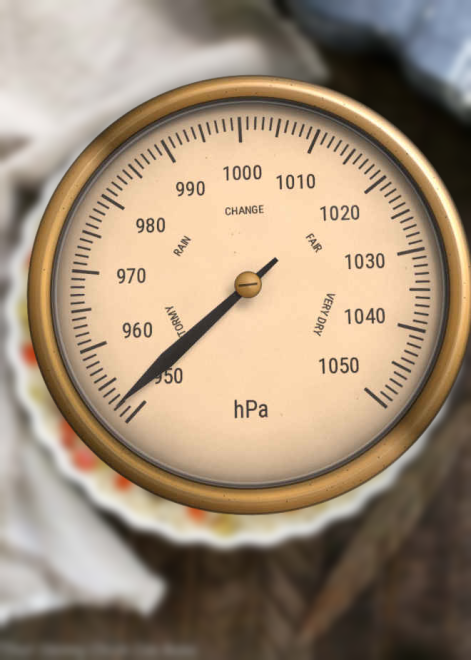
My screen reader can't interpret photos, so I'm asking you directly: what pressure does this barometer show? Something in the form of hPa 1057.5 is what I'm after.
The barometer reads hPa 952
